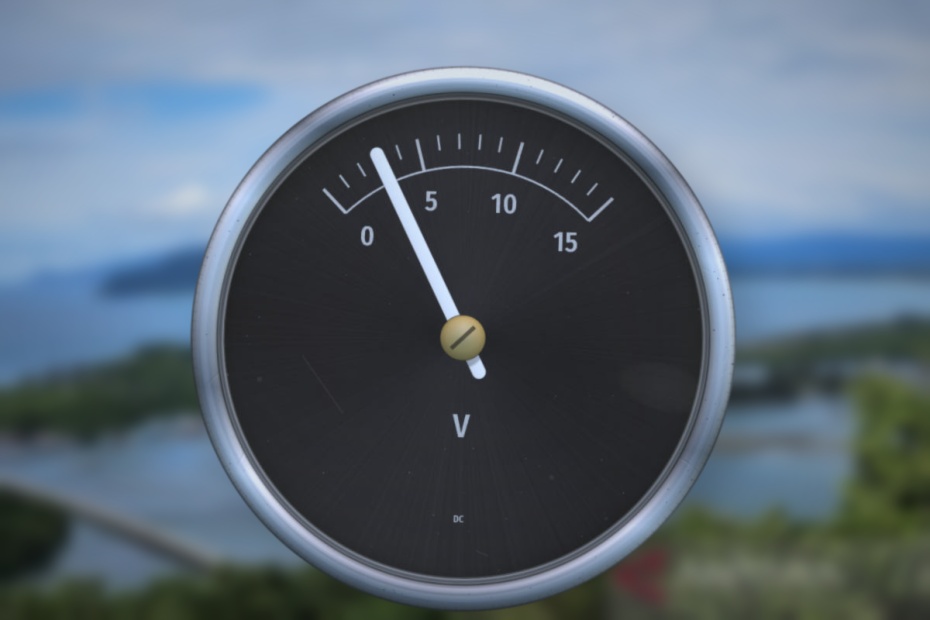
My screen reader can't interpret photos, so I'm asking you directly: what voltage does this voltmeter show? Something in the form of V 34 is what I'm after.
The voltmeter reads V 3
